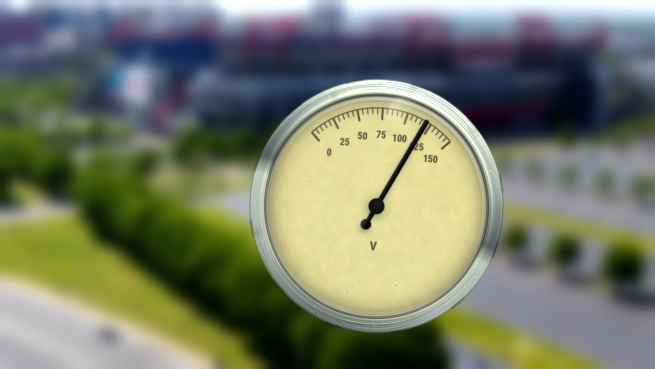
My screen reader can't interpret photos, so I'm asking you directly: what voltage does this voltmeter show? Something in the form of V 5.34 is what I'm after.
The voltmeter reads V 120
